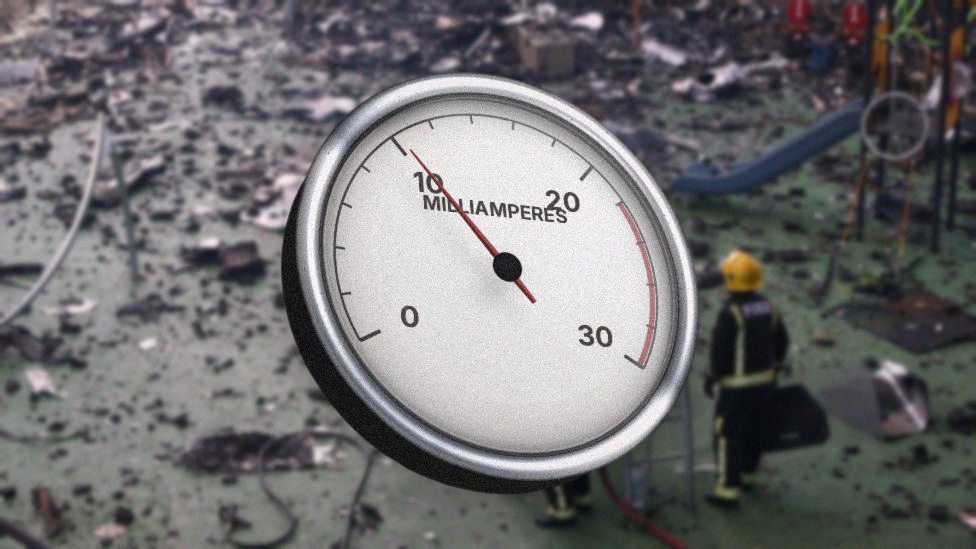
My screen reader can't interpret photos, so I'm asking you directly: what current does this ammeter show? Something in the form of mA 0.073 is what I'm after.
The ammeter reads mA 10
